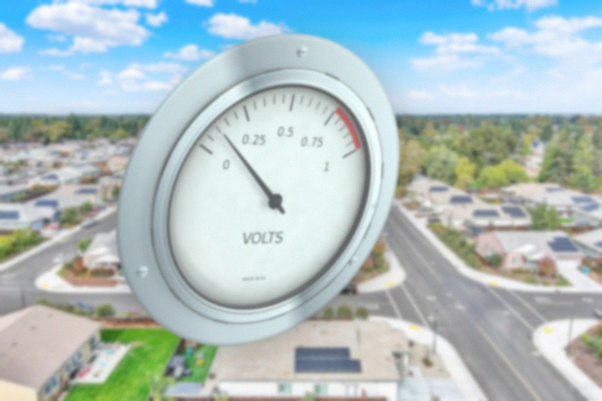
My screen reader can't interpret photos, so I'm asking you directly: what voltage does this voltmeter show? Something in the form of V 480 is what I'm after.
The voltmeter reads V 0.1
